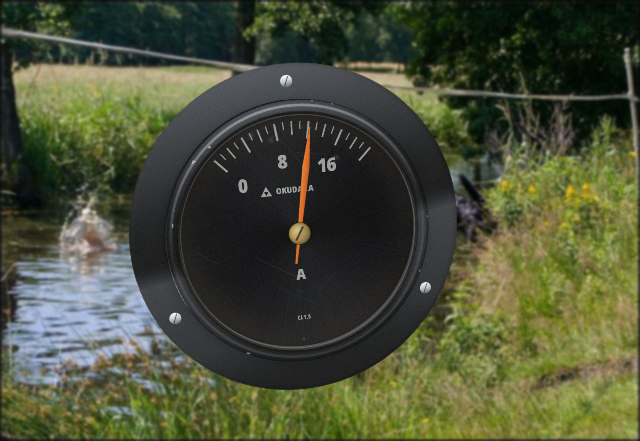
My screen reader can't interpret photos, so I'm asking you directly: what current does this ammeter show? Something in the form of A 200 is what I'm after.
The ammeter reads A 12
